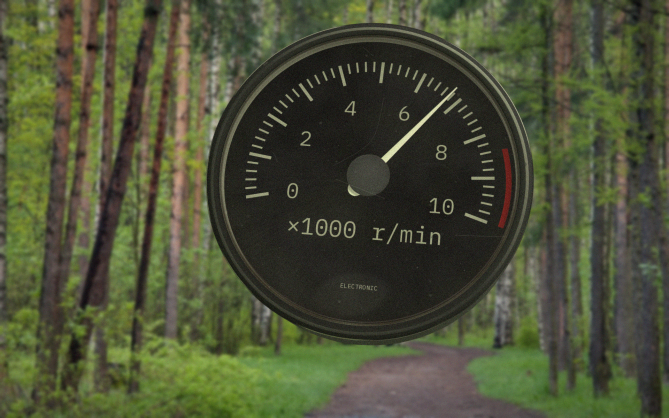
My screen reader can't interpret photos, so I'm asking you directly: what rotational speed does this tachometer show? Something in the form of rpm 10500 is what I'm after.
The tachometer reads rpm 6800
